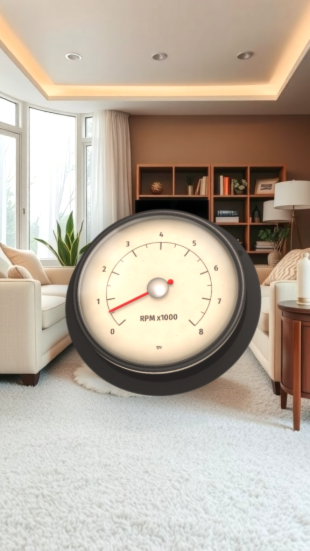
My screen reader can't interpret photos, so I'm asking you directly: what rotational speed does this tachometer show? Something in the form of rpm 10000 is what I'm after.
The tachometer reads rpm 500
